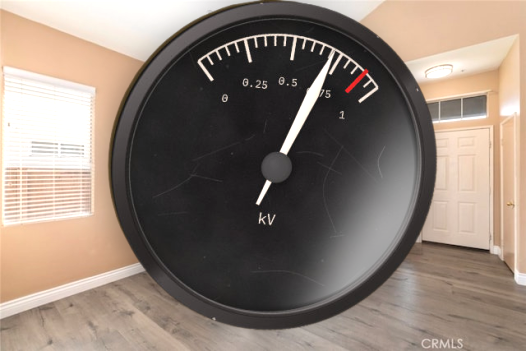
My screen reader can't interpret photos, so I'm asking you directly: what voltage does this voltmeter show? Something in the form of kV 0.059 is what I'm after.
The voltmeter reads kV 0.7
